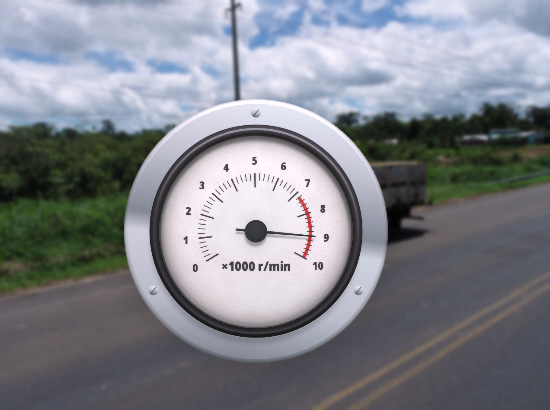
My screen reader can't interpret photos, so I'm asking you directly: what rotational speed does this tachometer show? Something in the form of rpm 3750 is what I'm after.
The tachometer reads rpm 9000
